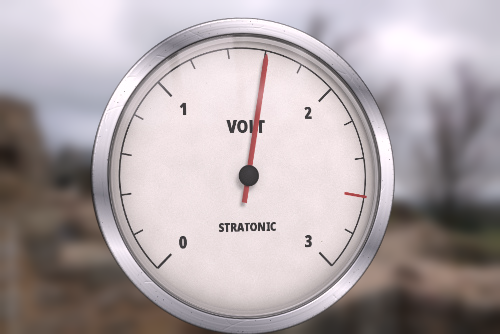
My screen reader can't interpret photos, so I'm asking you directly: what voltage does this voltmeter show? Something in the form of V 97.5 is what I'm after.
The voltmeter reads V 1.6
